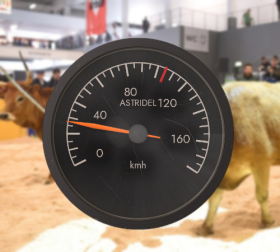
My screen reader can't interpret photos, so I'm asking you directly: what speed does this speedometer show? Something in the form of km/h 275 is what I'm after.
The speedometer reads km/h 27.5
